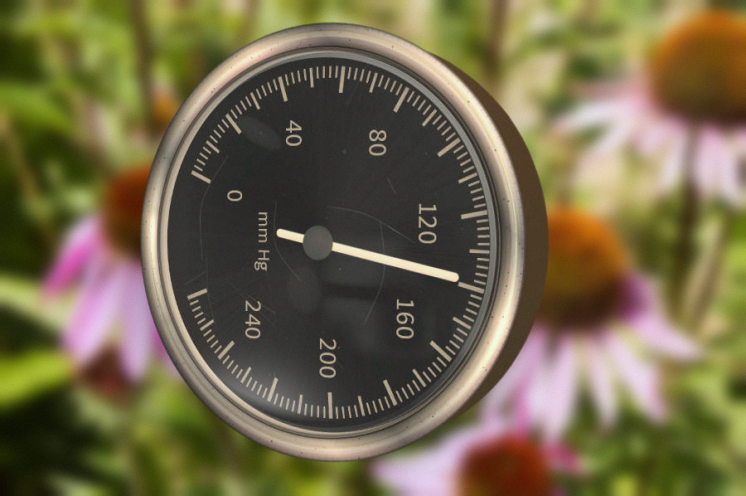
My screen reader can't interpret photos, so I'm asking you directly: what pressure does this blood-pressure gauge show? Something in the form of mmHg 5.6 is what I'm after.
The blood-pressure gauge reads mmHg 138
